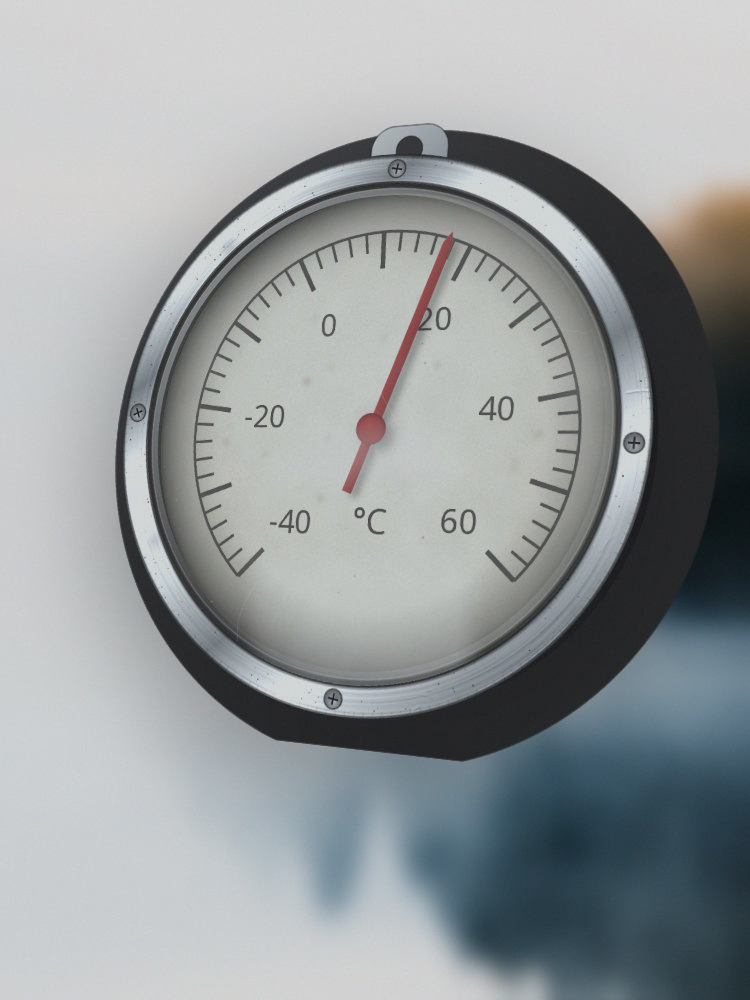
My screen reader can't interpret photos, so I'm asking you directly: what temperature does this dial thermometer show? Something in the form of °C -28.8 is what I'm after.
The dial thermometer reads °C 18
